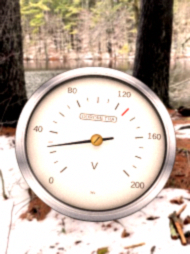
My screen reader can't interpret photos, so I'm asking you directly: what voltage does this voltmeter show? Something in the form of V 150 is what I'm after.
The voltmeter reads V 25
